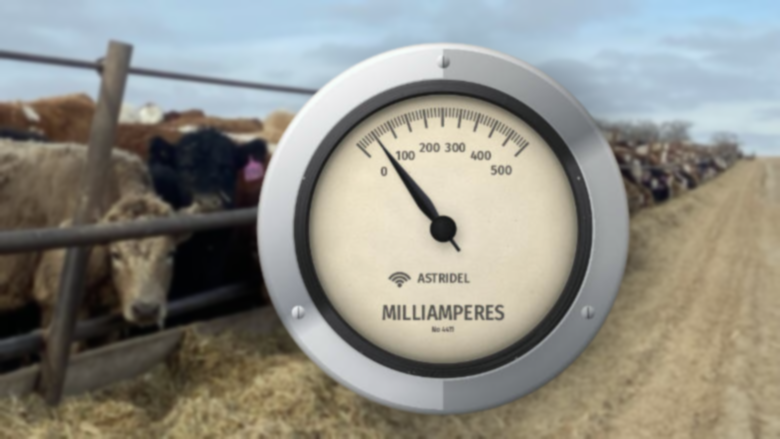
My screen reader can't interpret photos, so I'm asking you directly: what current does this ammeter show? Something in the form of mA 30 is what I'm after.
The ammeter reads mA 50
